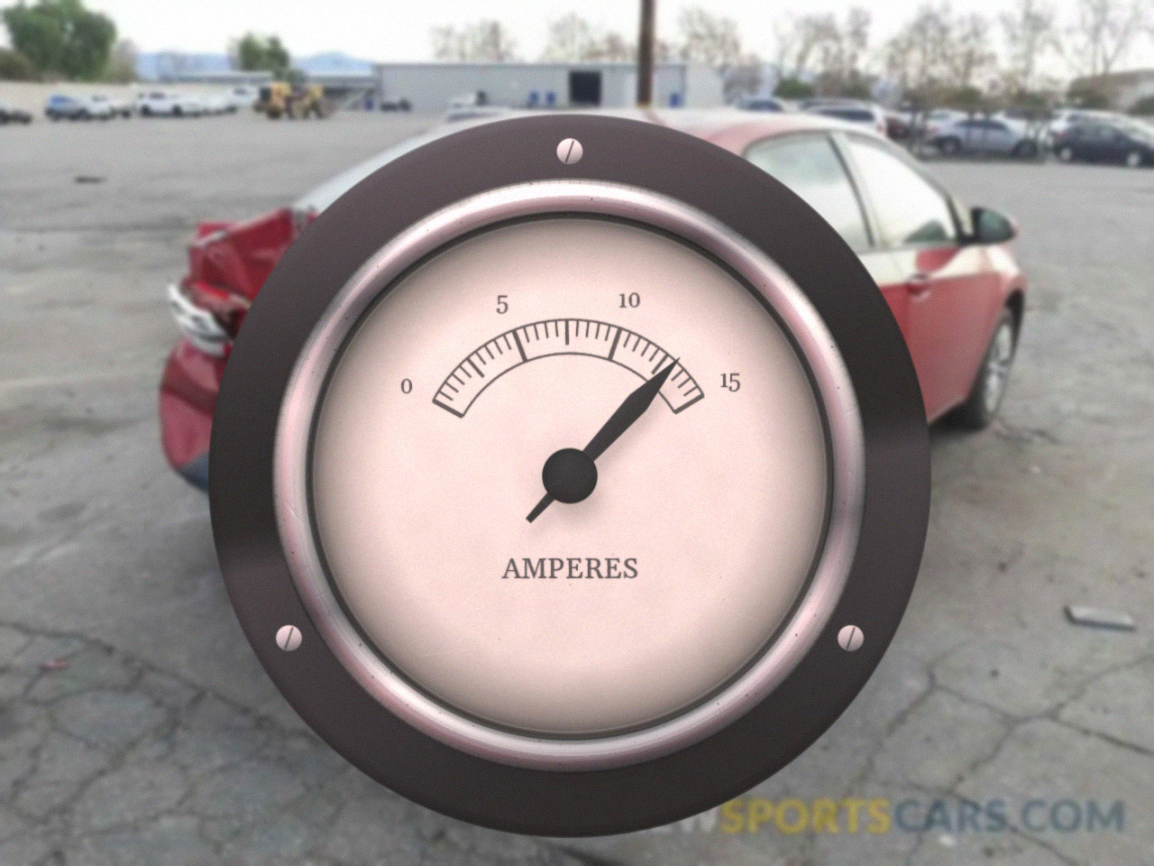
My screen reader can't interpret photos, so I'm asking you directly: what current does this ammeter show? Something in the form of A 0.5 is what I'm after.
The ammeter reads A 13
